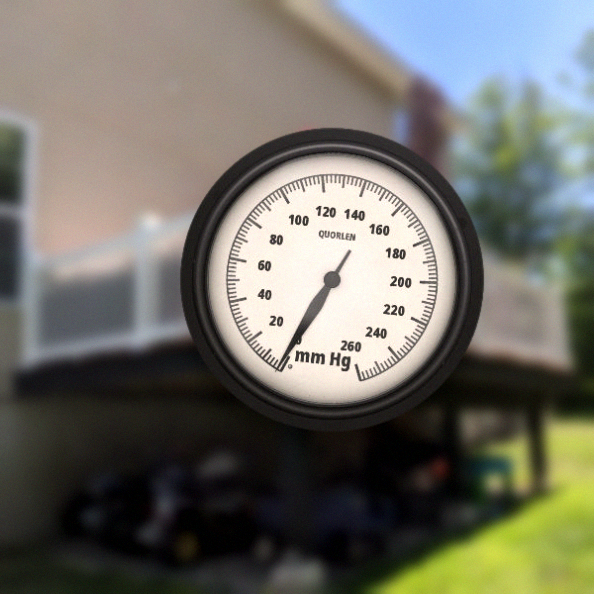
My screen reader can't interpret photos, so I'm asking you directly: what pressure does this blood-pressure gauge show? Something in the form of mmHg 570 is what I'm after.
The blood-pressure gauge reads mmHg 2
